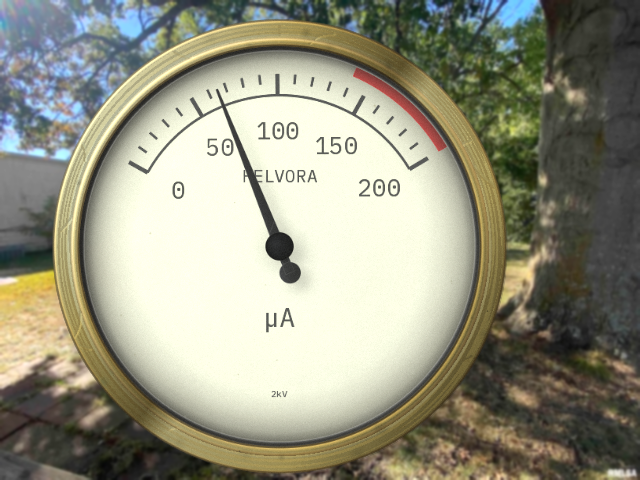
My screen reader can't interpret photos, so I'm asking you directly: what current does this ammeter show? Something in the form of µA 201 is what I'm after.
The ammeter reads µA 65
